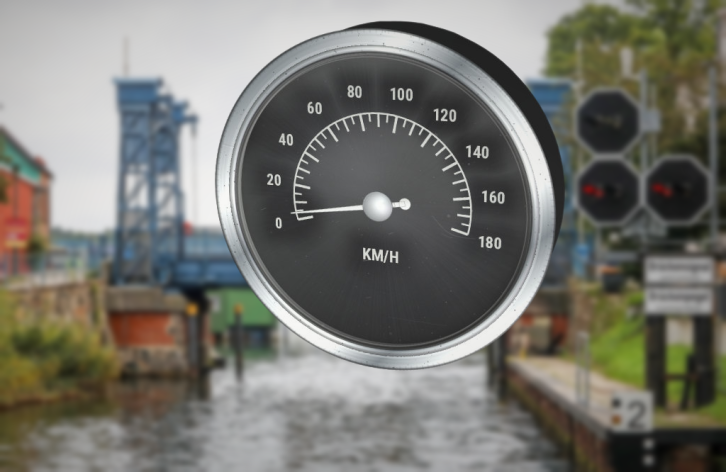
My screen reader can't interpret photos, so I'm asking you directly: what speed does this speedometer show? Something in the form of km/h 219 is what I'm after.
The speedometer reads km/h 5
